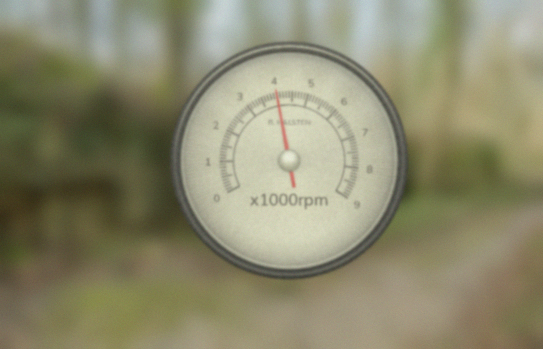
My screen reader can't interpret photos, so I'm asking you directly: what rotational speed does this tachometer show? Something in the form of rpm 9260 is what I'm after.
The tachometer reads rpm 4000
